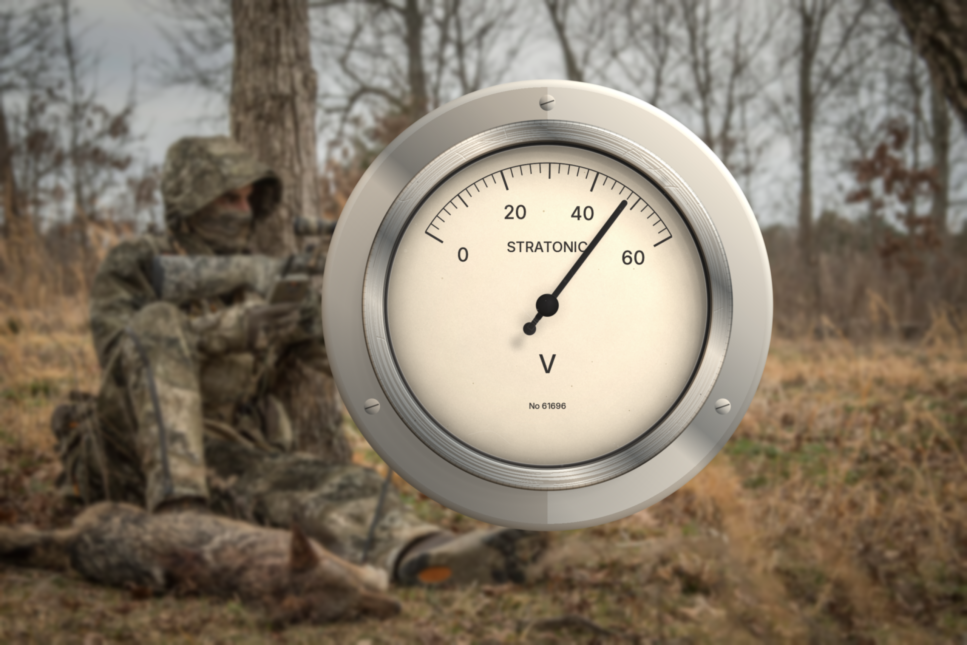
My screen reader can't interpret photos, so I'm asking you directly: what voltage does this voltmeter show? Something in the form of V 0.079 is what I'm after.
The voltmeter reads V 48
